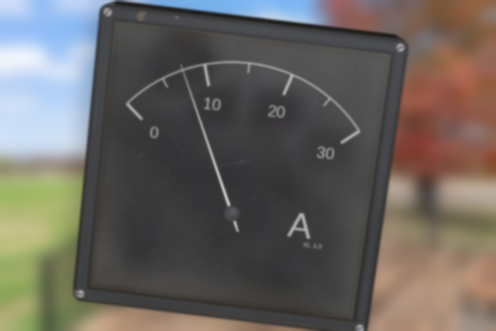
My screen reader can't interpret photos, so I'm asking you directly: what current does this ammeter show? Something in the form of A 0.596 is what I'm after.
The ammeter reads A 7.5
